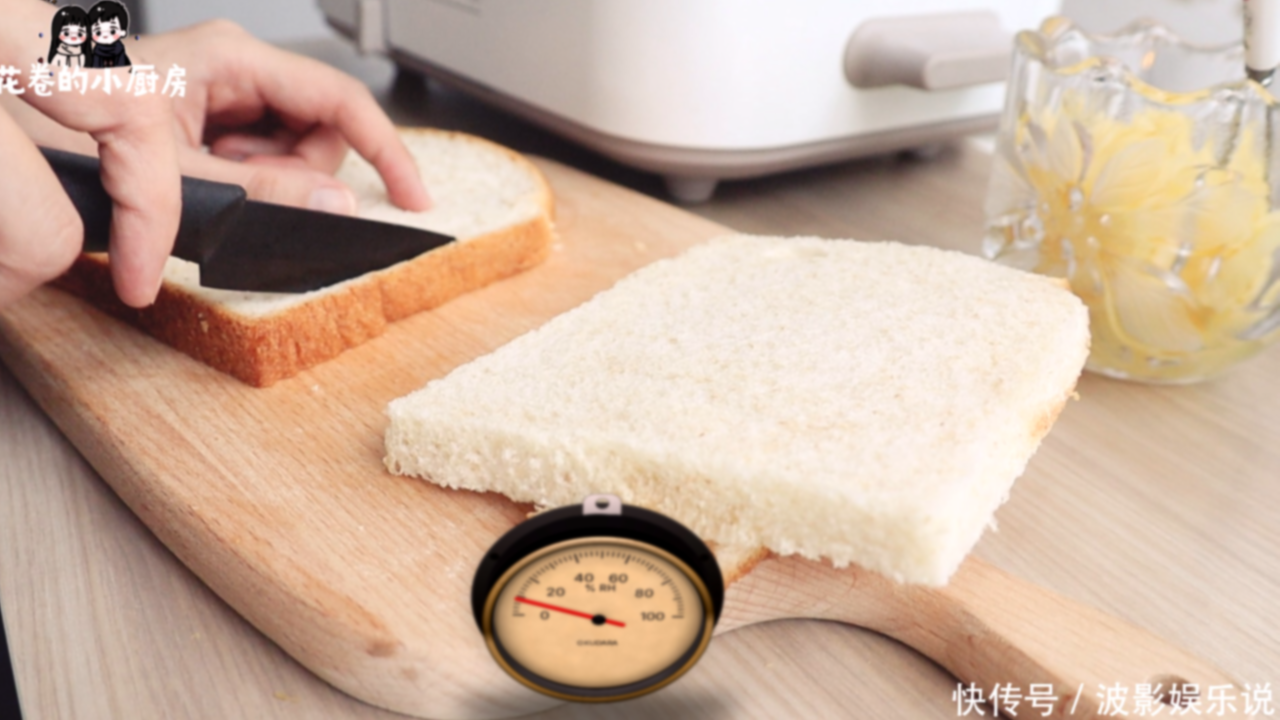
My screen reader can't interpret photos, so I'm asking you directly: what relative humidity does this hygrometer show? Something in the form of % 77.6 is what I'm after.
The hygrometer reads % 10
